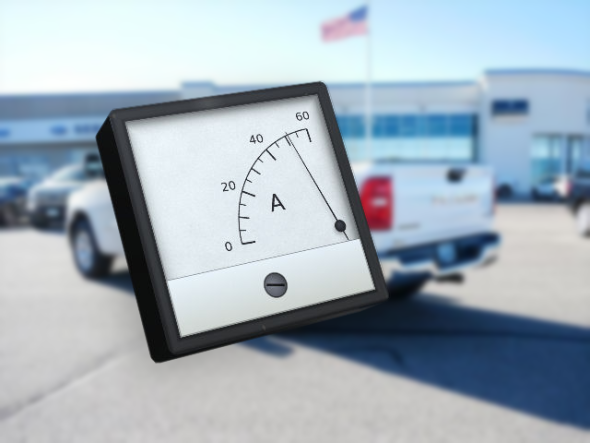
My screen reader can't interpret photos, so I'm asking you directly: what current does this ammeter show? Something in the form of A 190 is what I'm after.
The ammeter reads A 50
